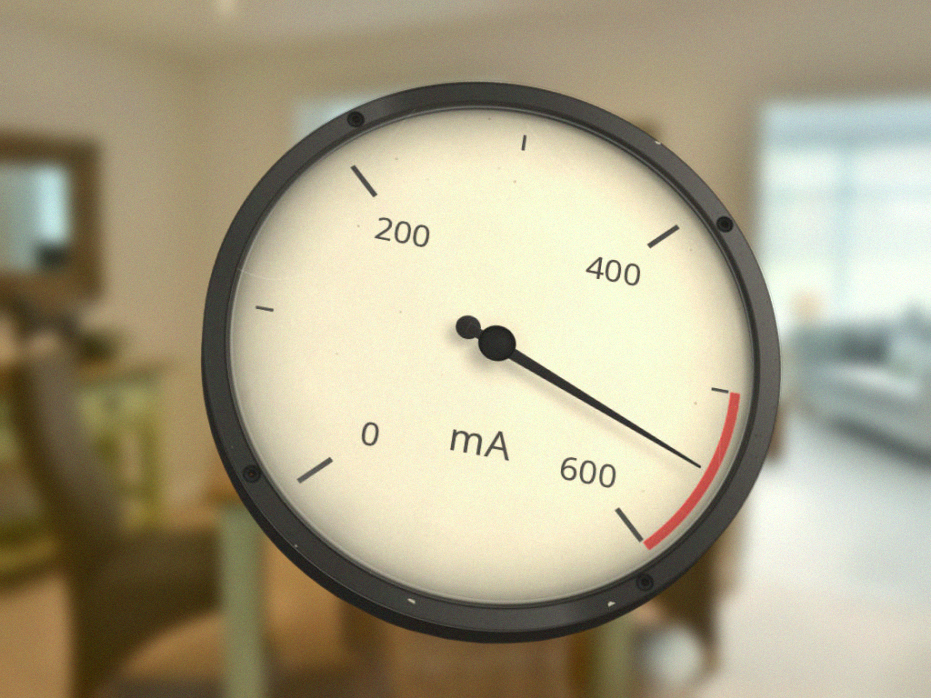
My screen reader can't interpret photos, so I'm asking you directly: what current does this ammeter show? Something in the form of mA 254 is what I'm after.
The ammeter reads mA 550
